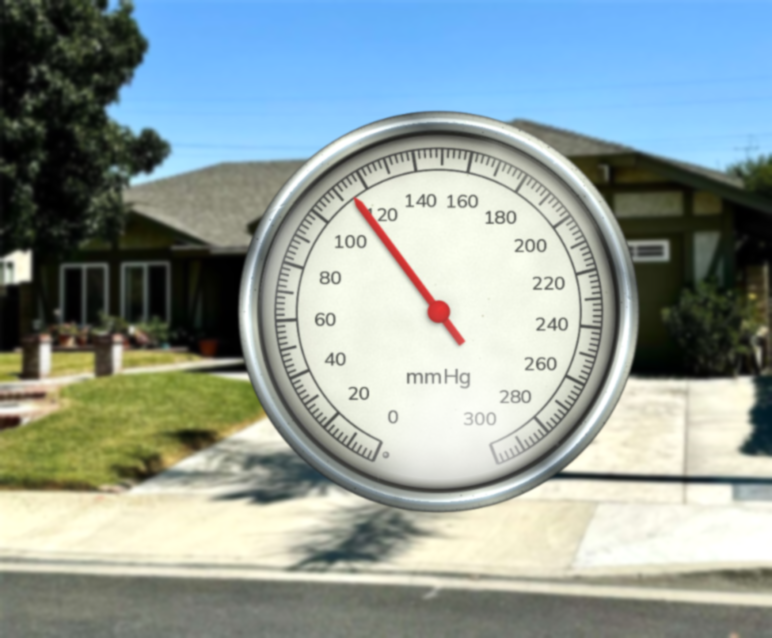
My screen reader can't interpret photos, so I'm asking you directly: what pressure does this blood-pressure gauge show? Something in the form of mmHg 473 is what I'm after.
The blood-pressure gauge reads mmHg 114
